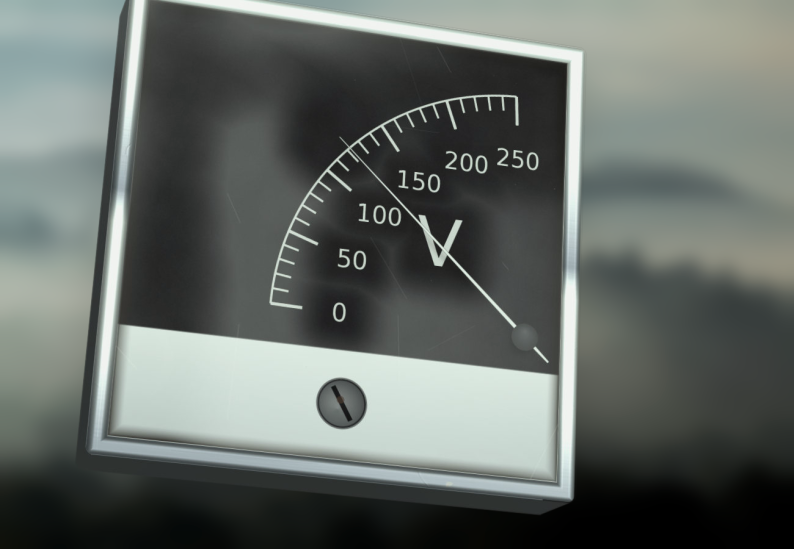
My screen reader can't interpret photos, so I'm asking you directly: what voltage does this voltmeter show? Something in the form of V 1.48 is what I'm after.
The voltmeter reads V 120
